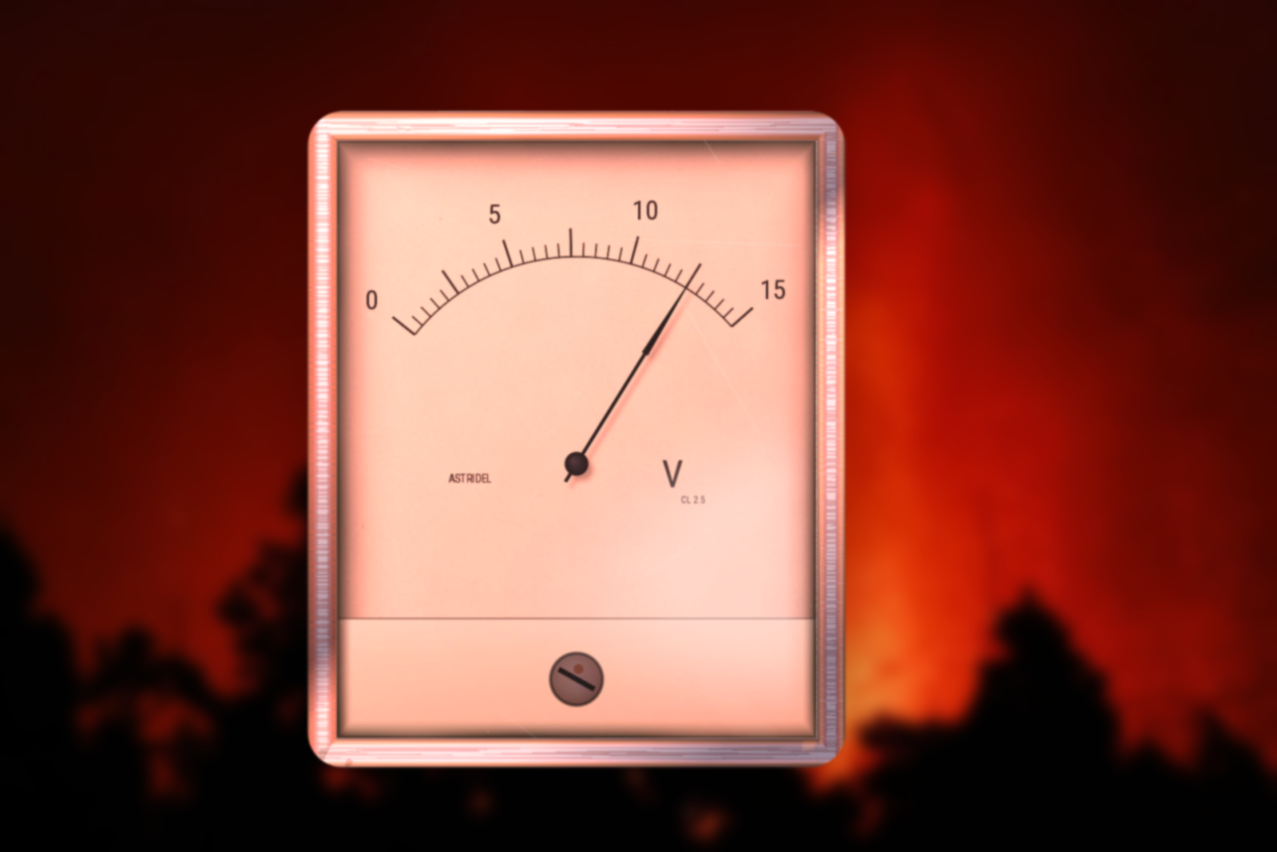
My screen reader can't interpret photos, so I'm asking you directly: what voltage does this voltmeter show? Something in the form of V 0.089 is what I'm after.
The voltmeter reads V 12.5
